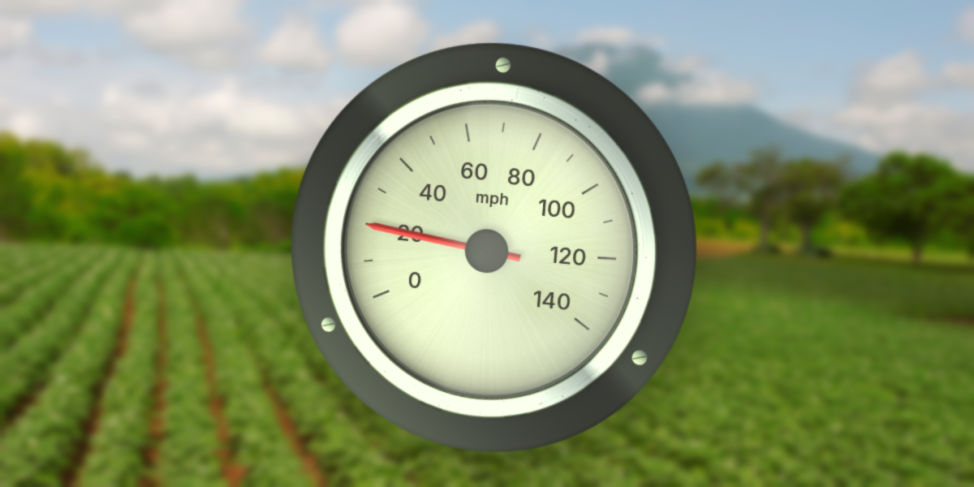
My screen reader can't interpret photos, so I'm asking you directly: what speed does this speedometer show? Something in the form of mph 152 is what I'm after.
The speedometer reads mph 20
